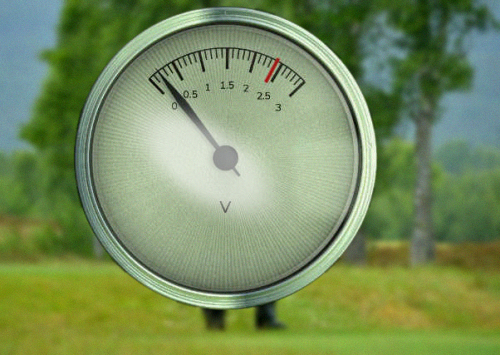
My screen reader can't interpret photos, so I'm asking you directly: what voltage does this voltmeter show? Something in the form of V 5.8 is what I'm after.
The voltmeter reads V 0.2
